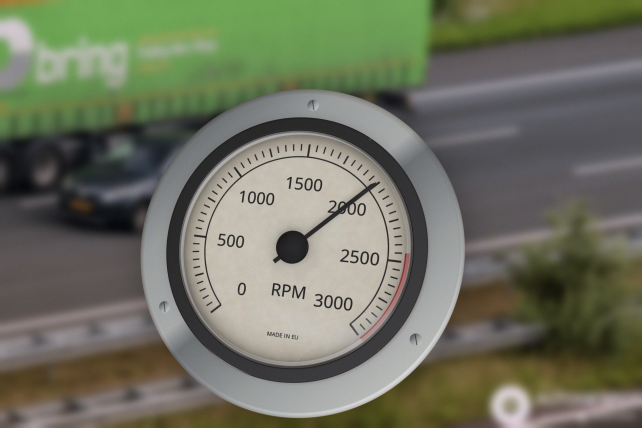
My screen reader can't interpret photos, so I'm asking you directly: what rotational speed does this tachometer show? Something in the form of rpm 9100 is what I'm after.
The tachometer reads rpm 2000
